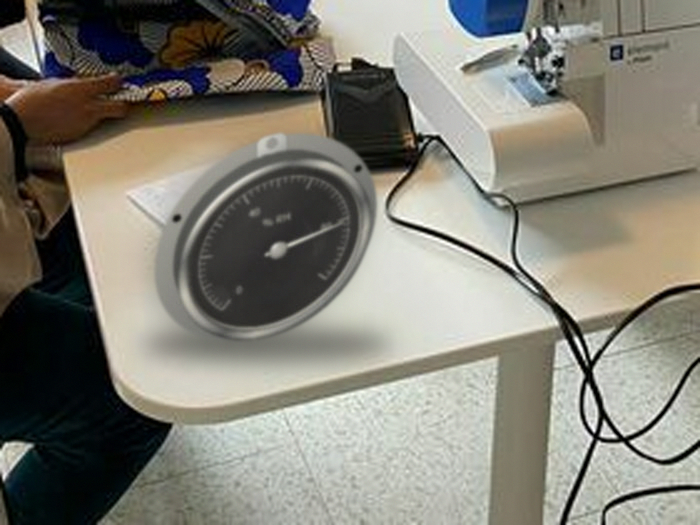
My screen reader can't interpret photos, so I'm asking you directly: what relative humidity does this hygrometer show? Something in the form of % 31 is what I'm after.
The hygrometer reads % 80
